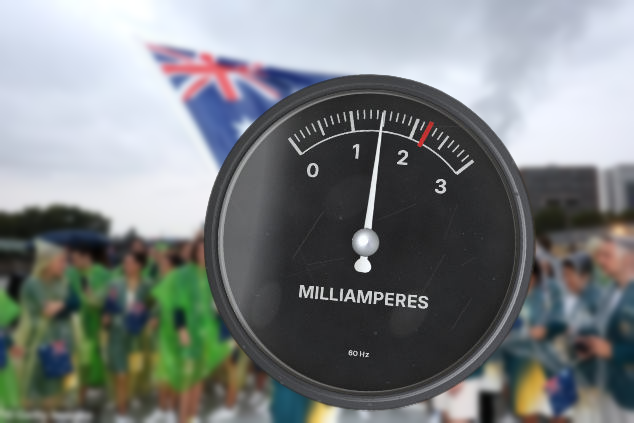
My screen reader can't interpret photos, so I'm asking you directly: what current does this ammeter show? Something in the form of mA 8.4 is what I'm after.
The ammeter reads mA 1.5
